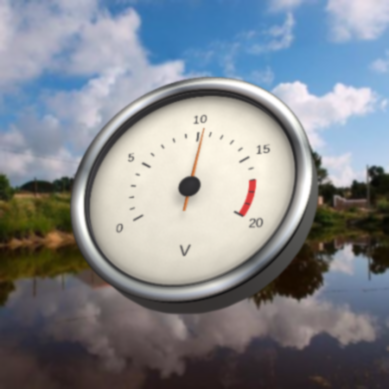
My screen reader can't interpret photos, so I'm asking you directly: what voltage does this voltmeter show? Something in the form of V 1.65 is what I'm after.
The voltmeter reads V 10.5
